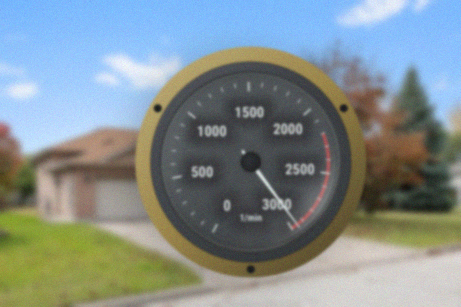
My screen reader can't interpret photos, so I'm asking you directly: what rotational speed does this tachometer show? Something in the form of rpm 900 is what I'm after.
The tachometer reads rpm 2950
